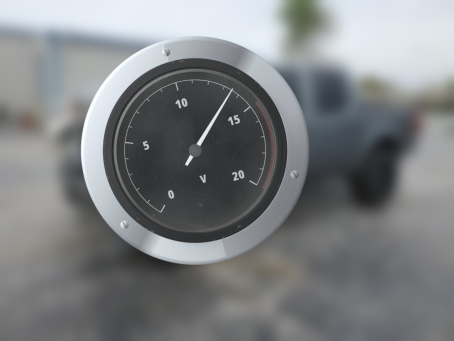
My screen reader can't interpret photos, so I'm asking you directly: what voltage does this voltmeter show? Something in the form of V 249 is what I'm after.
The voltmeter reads V 13.5
